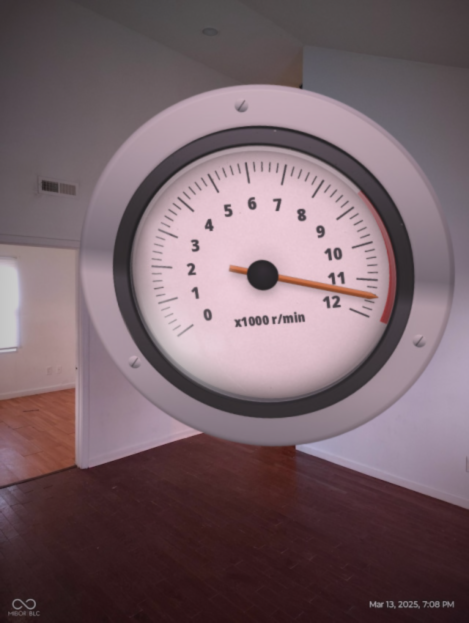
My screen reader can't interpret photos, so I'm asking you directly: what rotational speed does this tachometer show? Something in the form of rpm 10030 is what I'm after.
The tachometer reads rpm 11400
